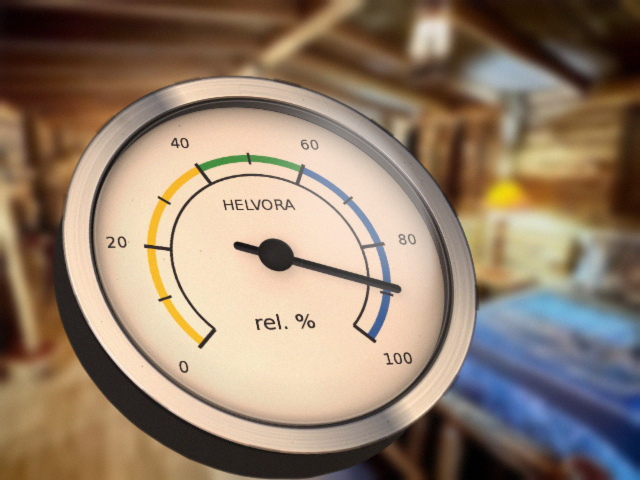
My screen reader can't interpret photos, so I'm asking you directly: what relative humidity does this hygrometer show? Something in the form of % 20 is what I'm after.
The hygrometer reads % 90
